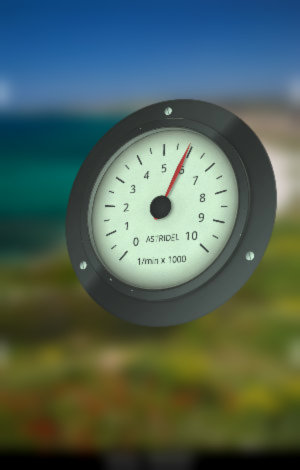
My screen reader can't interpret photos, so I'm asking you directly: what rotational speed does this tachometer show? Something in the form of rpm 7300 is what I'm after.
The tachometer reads rpm 6000
